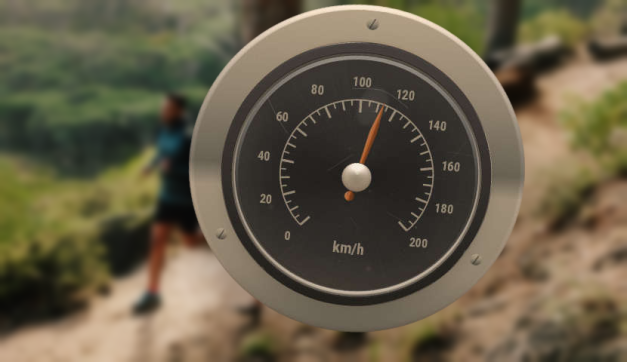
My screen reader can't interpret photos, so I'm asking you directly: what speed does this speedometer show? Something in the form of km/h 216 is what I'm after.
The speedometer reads km/h 112.5
